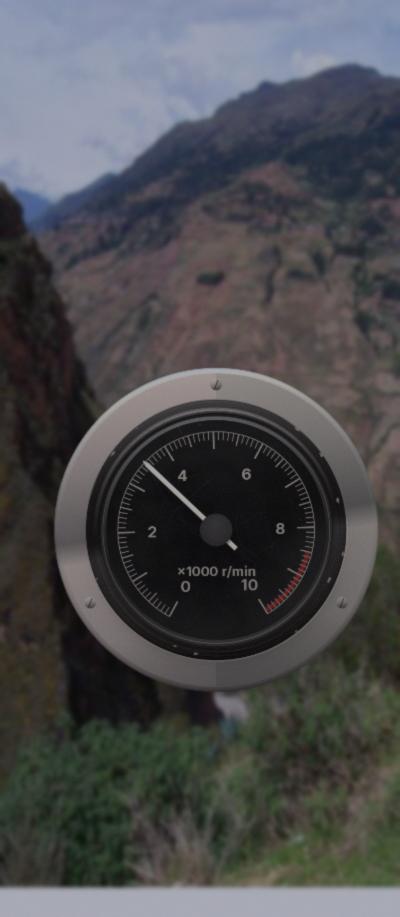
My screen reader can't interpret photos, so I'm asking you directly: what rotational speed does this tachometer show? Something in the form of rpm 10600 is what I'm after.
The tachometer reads rpm 3500
